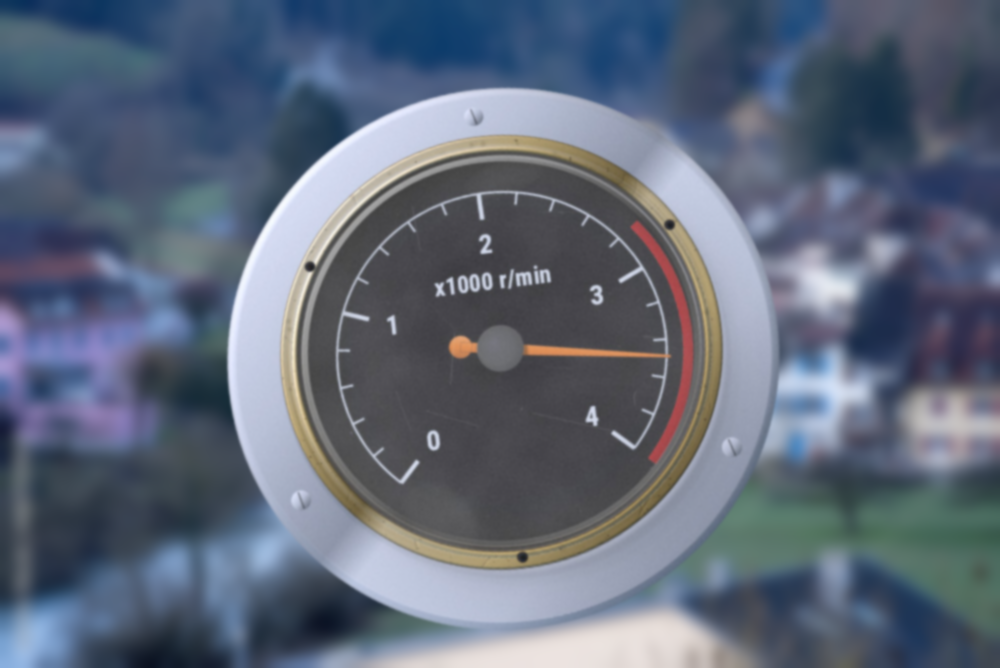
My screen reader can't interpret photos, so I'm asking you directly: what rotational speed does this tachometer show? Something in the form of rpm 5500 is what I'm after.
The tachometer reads rpm 3500
